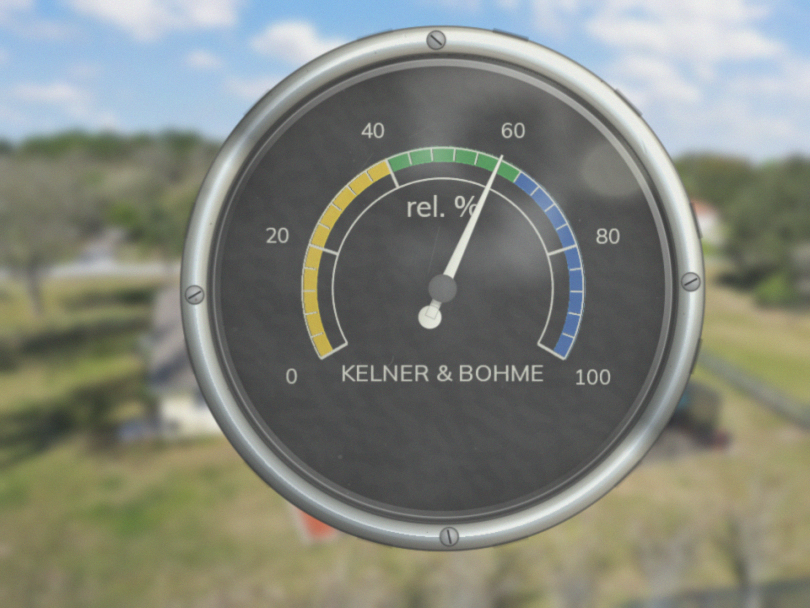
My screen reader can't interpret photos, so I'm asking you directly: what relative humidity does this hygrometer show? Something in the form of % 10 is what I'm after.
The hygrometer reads % 60
